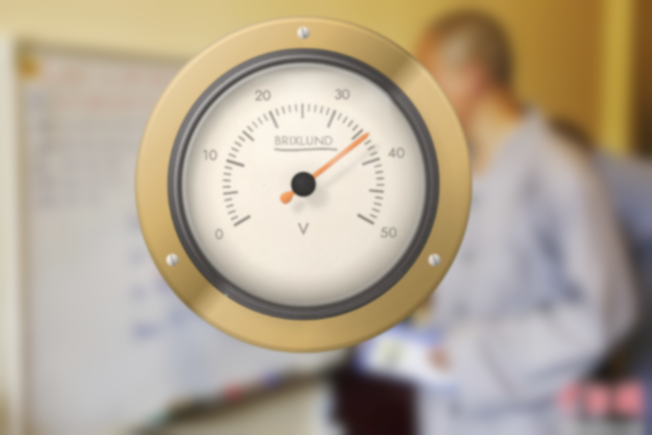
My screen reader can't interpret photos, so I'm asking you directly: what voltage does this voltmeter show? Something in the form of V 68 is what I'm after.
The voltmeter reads V 36
